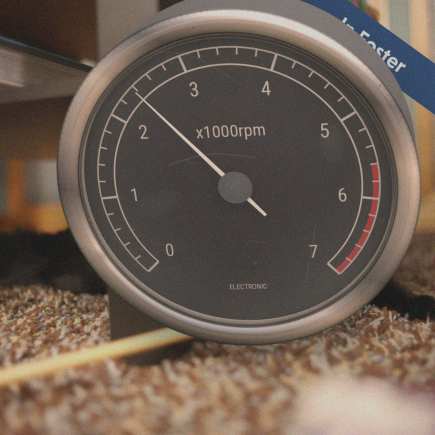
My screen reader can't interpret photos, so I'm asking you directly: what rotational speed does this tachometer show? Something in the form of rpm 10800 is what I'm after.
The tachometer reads rpm 2400
